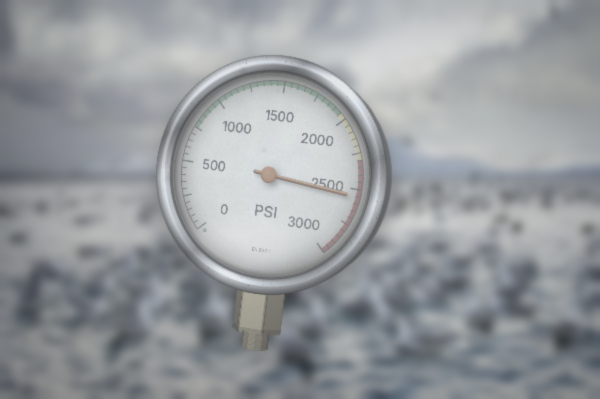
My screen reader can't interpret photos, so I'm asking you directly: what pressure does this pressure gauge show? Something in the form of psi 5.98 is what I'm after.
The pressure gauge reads psi 2550
